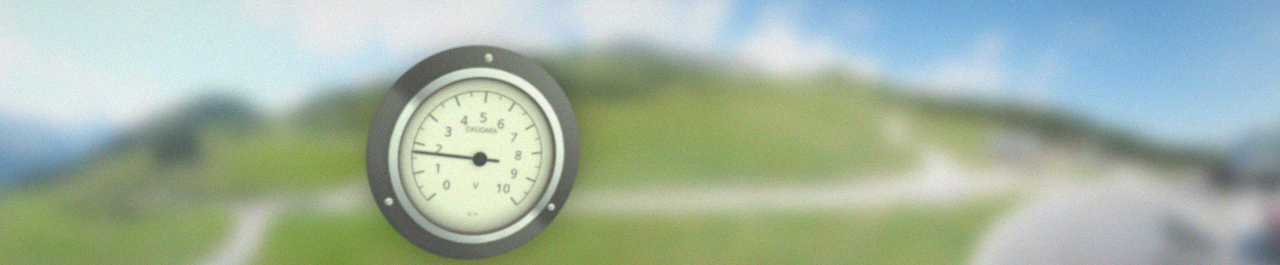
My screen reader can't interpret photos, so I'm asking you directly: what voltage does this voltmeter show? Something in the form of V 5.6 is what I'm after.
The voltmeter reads V 1.75
